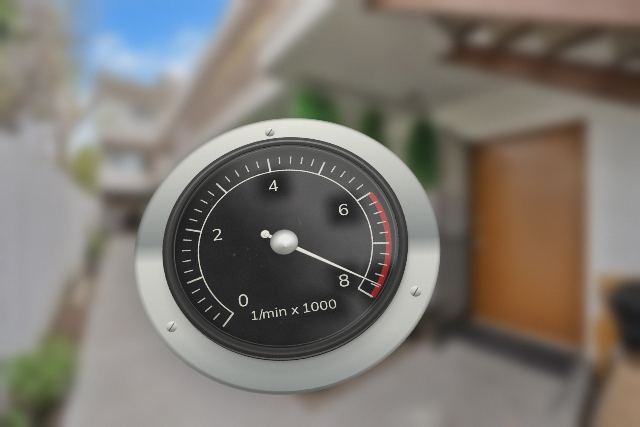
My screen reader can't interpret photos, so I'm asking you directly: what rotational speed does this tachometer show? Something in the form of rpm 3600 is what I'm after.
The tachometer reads rpm 7800
